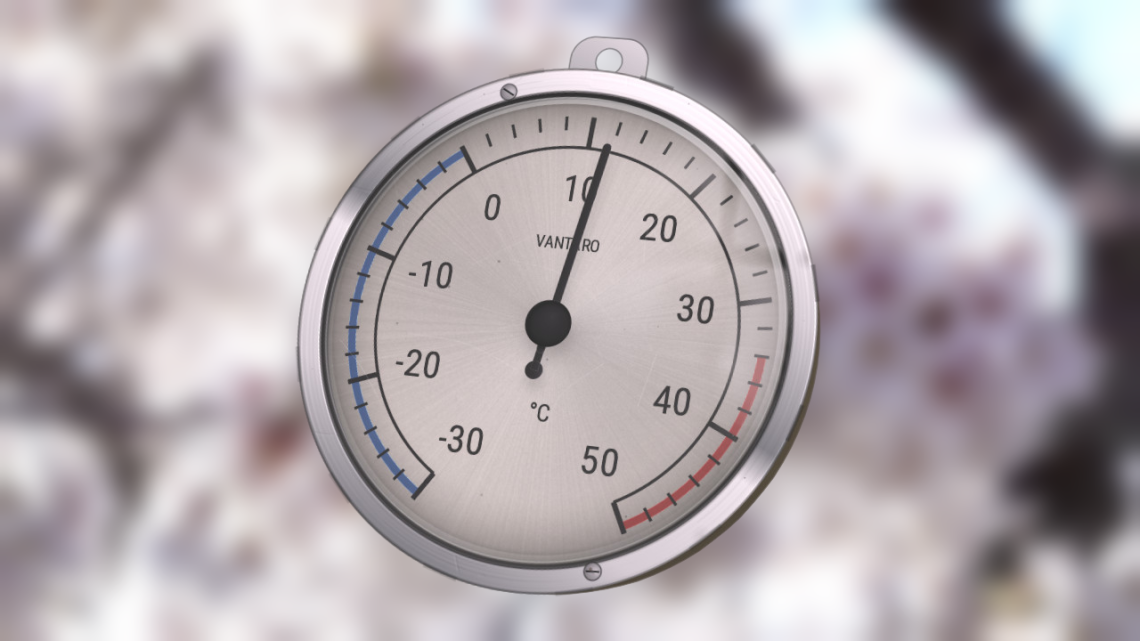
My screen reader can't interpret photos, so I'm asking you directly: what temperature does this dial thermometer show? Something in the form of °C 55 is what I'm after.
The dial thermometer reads °C 12
